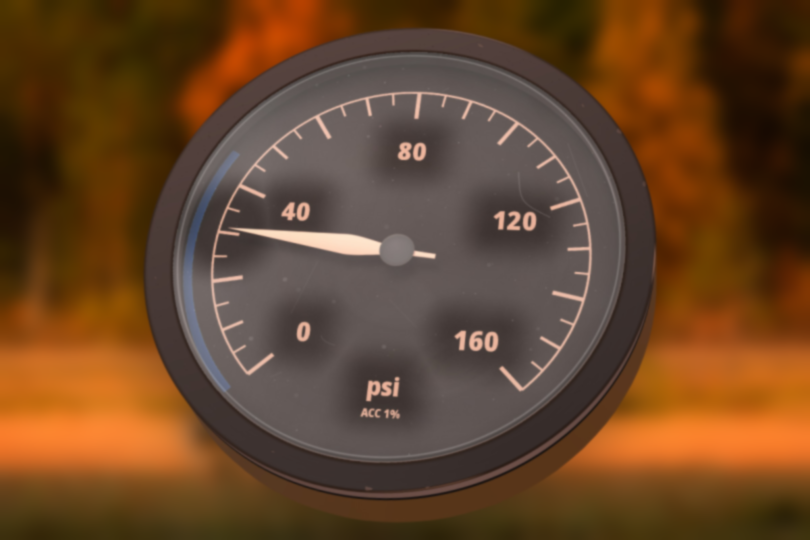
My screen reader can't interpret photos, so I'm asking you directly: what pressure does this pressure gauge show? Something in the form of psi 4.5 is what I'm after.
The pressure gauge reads psi 30
